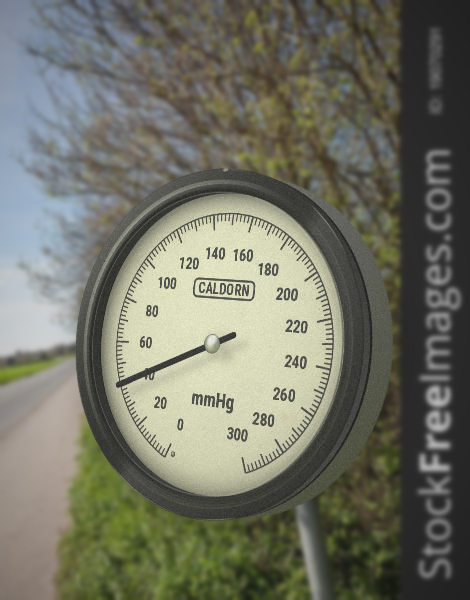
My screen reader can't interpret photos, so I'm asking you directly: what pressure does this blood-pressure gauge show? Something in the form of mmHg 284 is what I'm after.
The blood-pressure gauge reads mmHg 40
